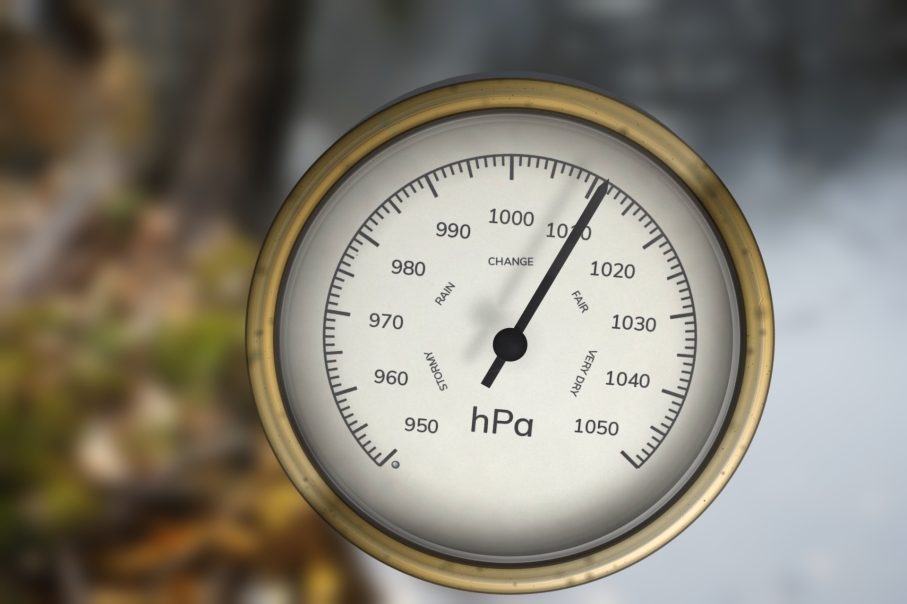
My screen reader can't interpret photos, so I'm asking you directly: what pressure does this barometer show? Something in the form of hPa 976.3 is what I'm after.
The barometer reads hPa 1011
